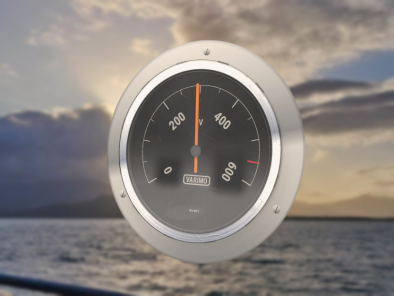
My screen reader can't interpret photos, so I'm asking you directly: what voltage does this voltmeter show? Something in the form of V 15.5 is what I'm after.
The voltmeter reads V 300
